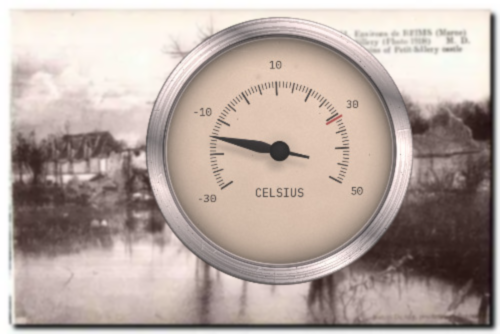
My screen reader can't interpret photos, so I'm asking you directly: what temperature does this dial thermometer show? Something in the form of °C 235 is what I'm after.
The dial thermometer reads °C -15
